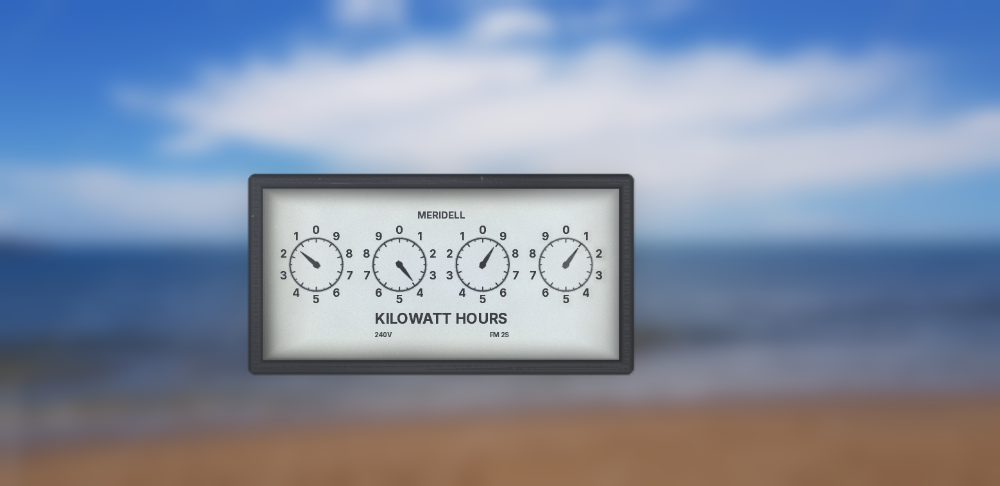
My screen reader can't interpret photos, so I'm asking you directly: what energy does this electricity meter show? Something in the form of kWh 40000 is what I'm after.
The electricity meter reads kWh 1391
